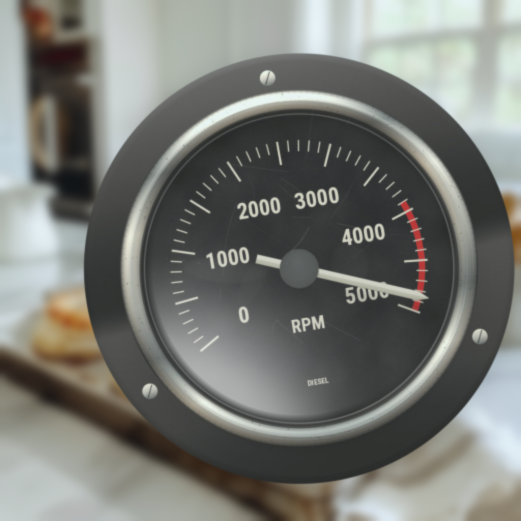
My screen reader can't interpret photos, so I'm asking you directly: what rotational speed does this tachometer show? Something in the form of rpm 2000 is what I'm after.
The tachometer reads rpm 4850
